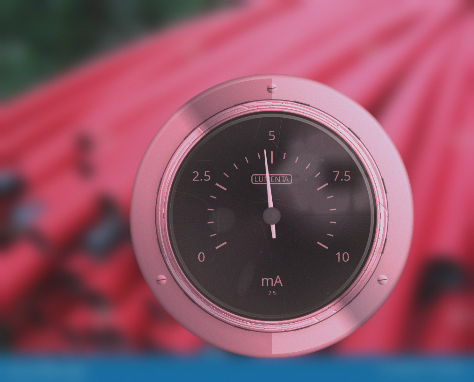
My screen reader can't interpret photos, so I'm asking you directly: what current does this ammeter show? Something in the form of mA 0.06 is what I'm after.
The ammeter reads mA 4.75
